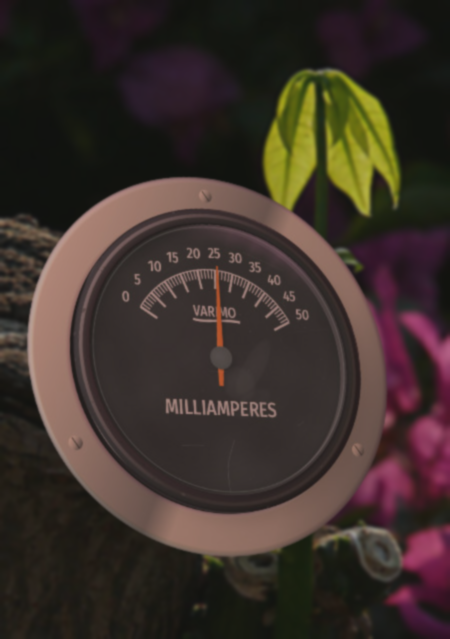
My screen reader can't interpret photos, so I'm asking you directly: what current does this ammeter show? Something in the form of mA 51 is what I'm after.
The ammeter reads mA 25
